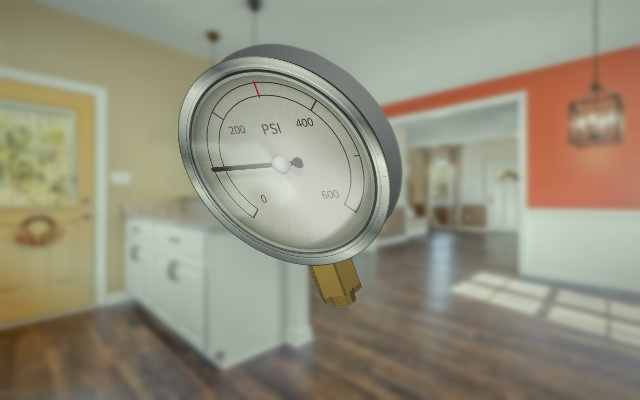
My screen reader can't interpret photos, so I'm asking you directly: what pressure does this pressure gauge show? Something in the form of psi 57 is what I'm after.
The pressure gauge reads psi 100
